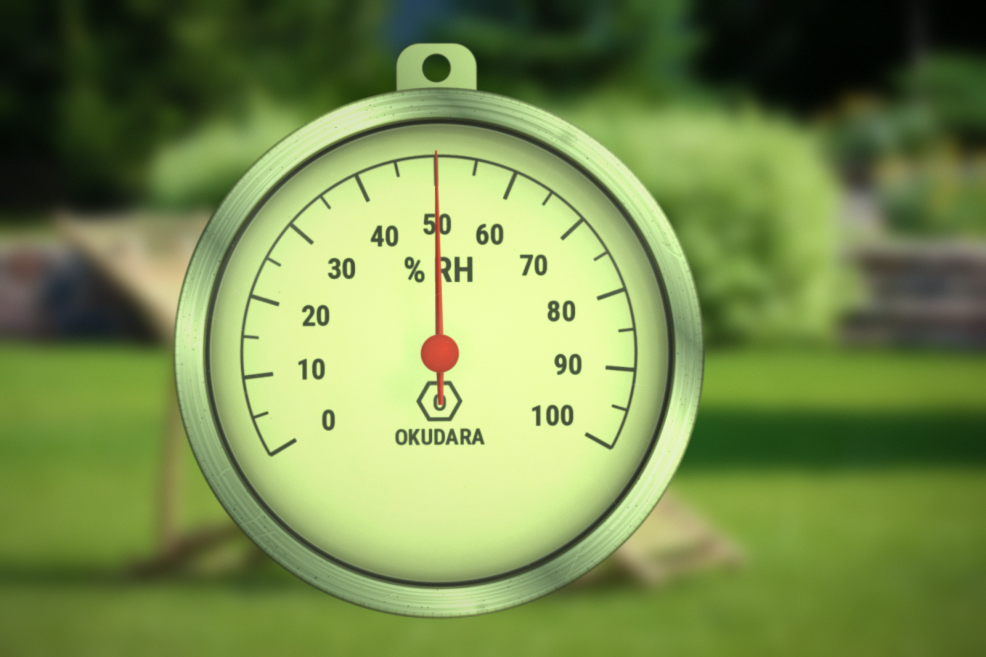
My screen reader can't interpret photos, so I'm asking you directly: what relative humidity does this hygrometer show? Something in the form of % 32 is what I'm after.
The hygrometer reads % 50
